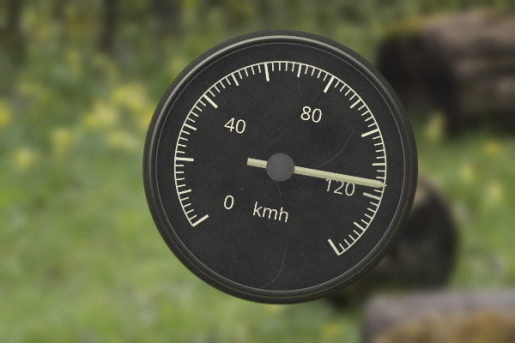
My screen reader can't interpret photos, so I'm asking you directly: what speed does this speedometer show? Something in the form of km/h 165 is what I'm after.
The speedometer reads km/h 116
